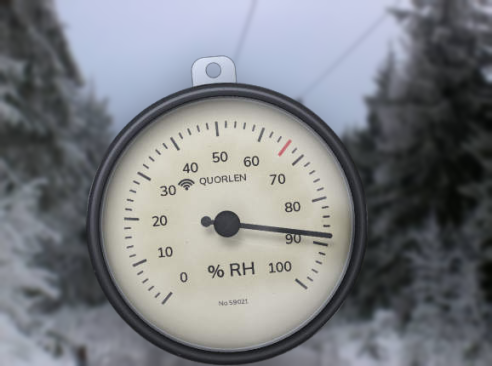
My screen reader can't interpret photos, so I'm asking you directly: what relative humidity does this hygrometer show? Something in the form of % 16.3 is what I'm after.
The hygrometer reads % 88
